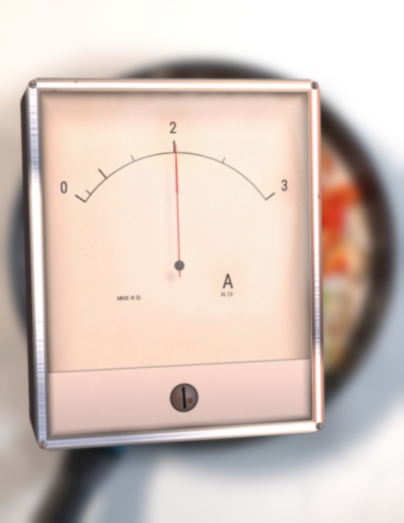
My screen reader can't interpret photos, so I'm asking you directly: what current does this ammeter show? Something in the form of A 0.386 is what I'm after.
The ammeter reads A 2
